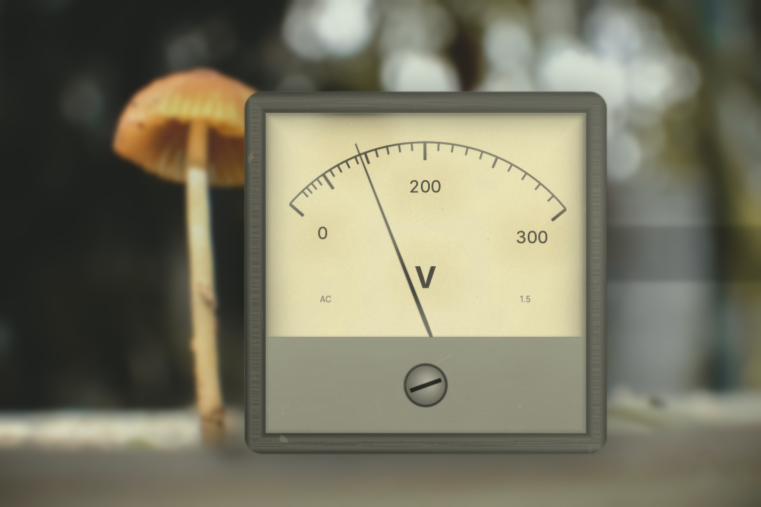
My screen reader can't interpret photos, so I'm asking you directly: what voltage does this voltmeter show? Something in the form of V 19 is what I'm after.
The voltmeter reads V 145
